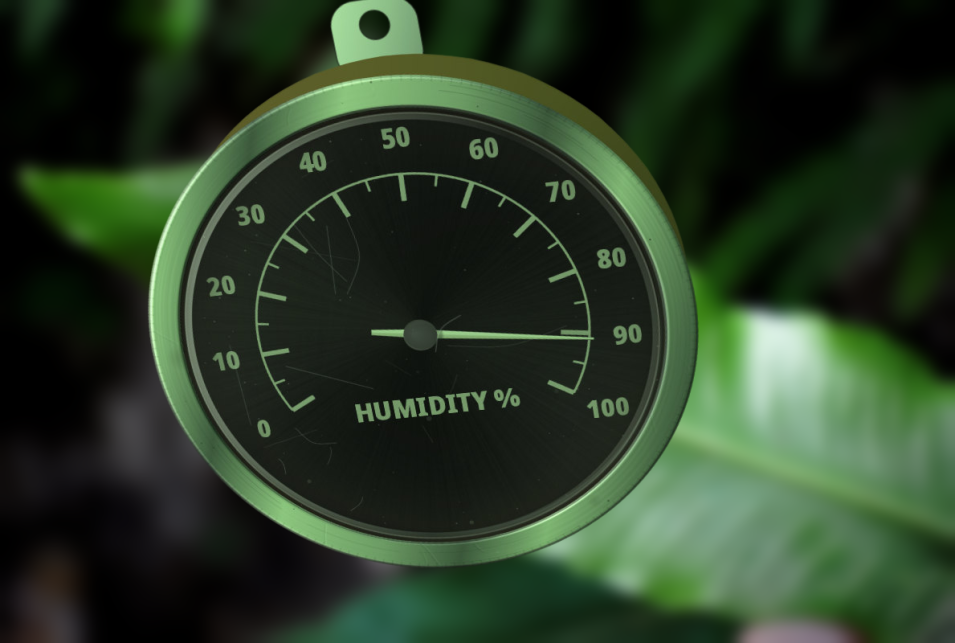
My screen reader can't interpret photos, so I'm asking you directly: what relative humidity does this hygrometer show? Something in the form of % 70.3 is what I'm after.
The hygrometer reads % 90
